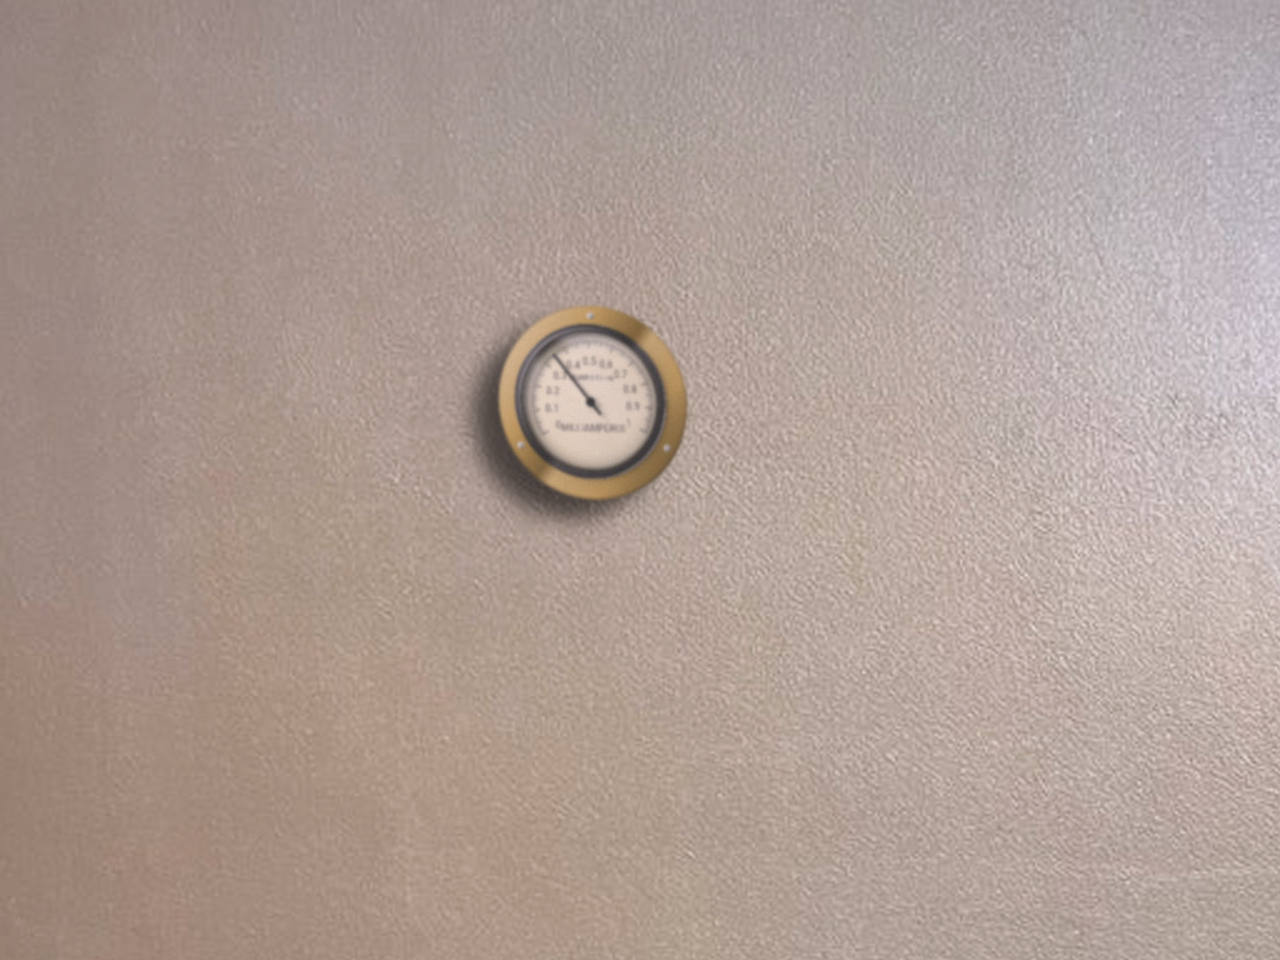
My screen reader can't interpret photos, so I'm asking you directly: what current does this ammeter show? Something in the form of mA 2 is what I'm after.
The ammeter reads mA 0.35
